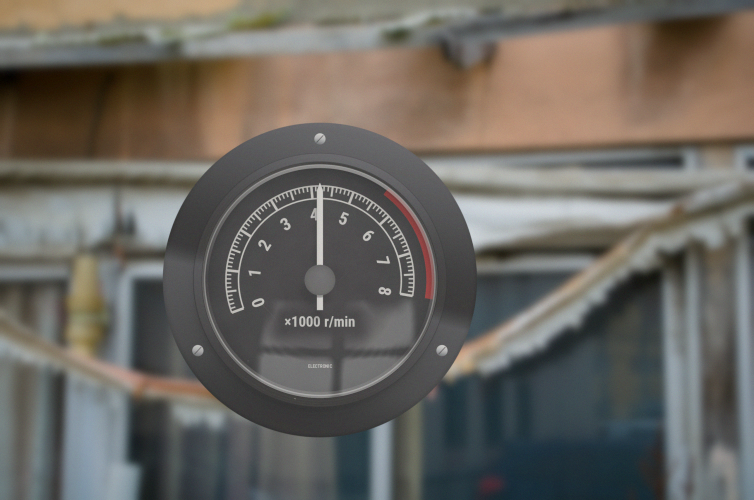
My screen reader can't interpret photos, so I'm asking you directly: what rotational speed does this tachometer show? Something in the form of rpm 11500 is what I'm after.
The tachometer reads rpm 4200
